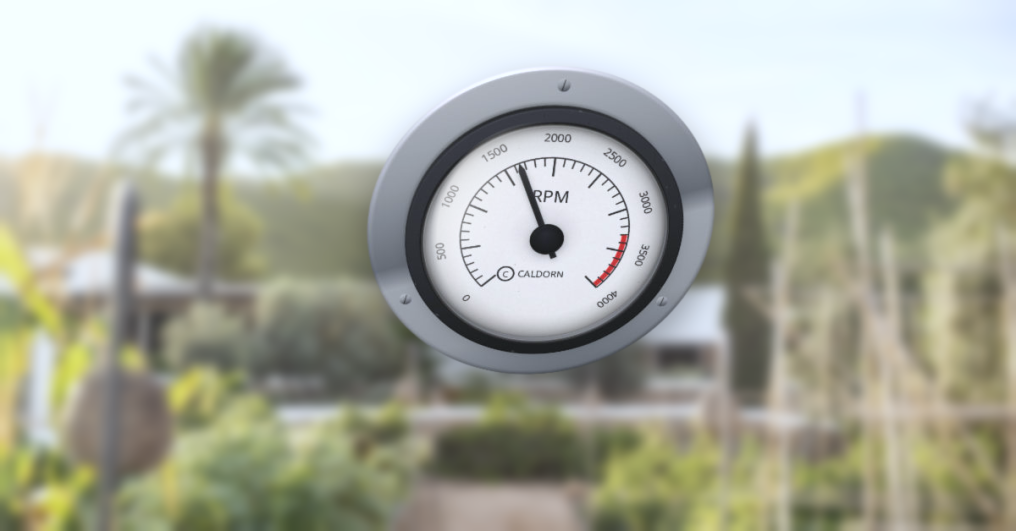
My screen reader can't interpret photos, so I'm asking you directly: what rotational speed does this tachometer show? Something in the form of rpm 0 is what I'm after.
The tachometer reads rpm 1650
